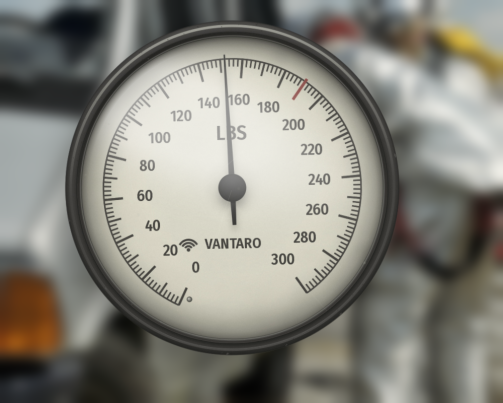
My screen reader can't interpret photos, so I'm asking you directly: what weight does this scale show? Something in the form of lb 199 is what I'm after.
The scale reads lb 152
